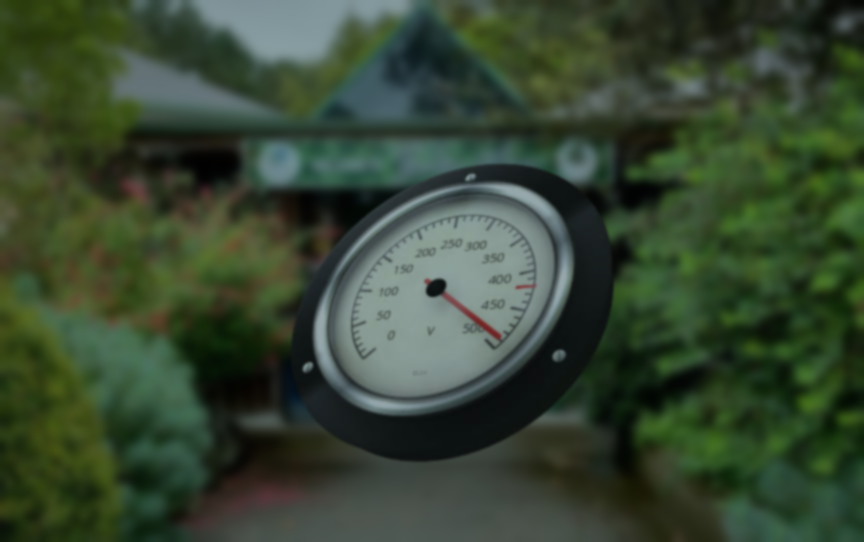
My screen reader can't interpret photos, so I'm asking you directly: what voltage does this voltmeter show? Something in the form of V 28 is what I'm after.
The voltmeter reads V 490
